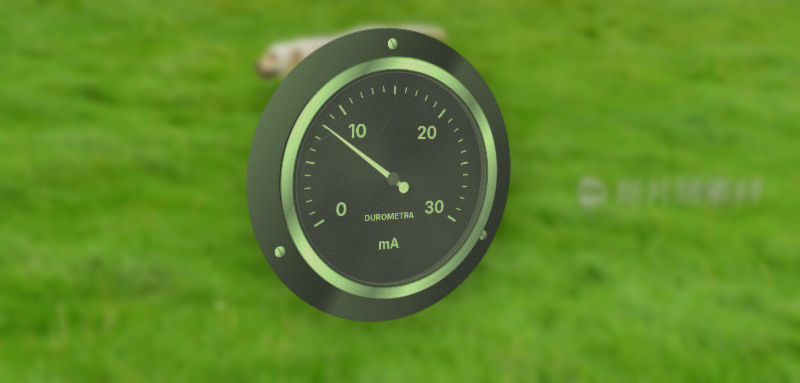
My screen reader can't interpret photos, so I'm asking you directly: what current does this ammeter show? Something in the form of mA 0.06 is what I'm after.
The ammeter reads mA 8
